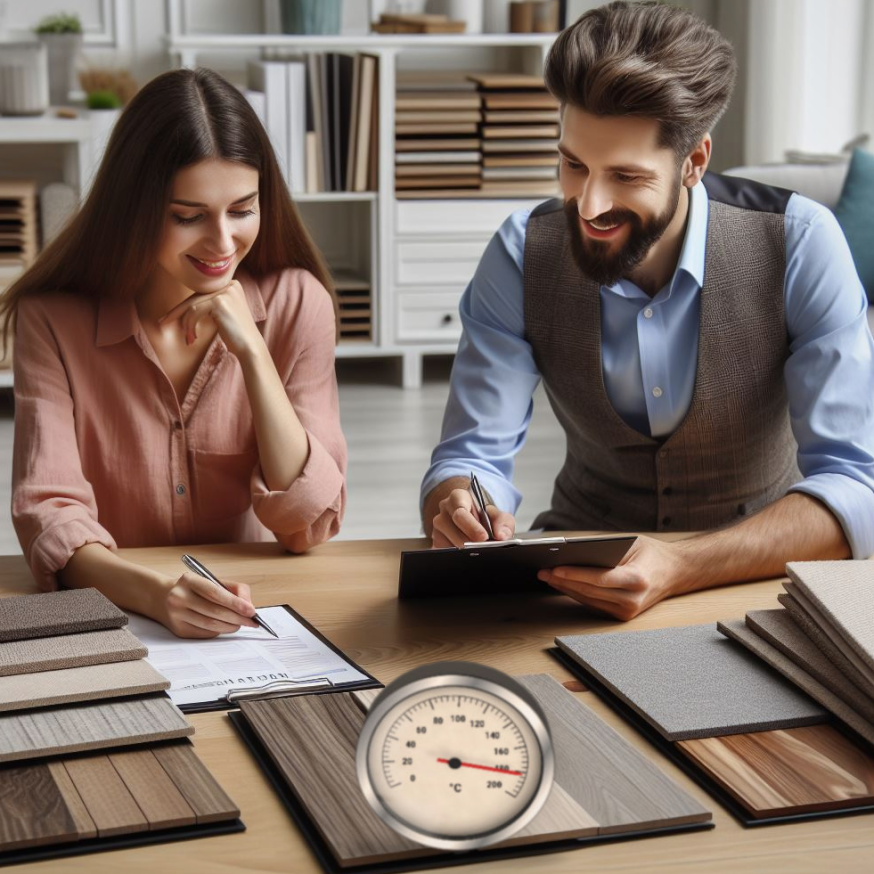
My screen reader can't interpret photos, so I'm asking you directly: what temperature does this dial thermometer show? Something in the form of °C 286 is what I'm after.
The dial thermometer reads °C 180
